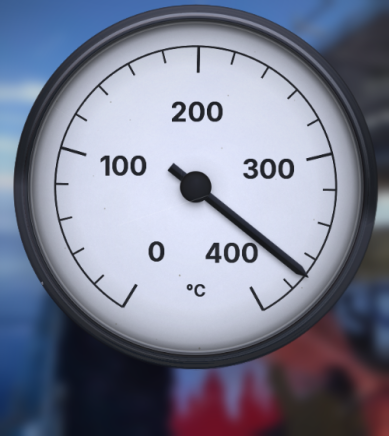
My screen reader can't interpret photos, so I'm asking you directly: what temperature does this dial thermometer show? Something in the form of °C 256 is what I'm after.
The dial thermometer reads °C 370
